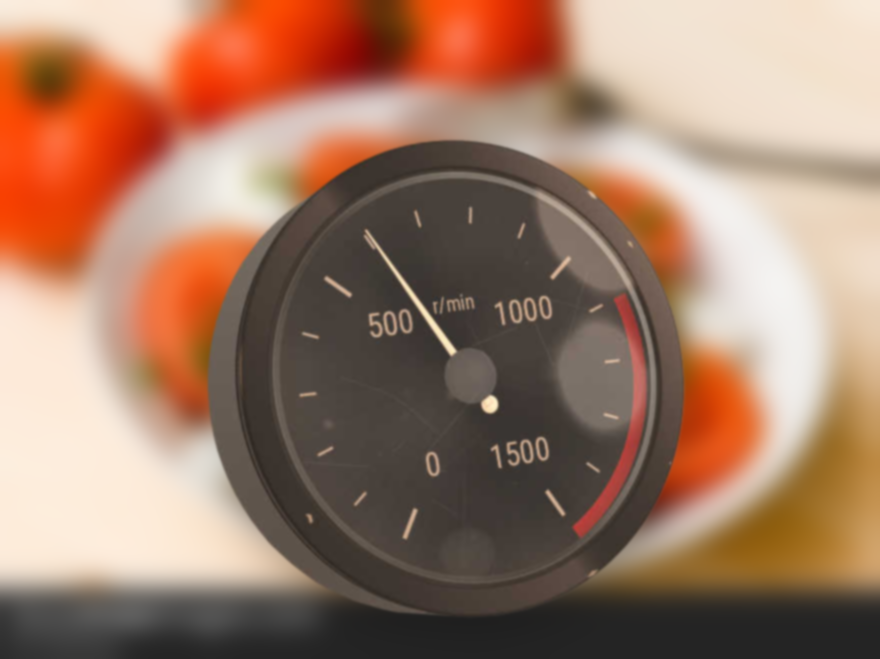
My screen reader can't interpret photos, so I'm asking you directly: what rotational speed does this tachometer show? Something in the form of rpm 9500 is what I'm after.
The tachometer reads rpm 600
